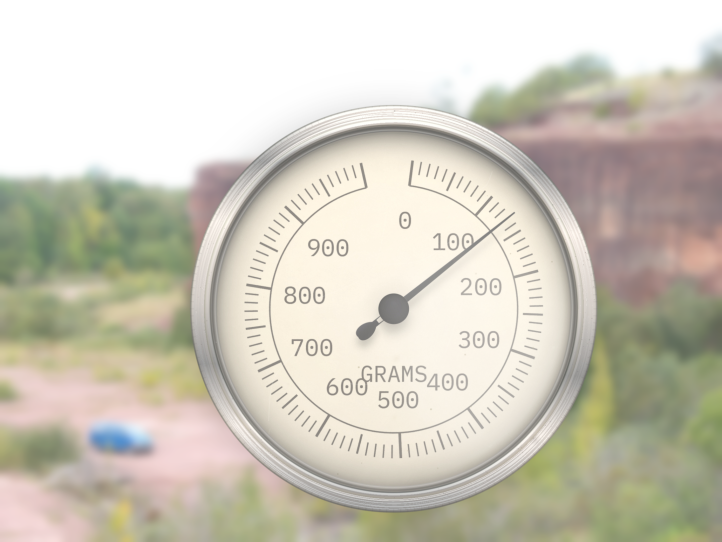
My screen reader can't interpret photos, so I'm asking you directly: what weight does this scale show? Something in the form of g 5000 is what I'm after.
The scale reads g 130
